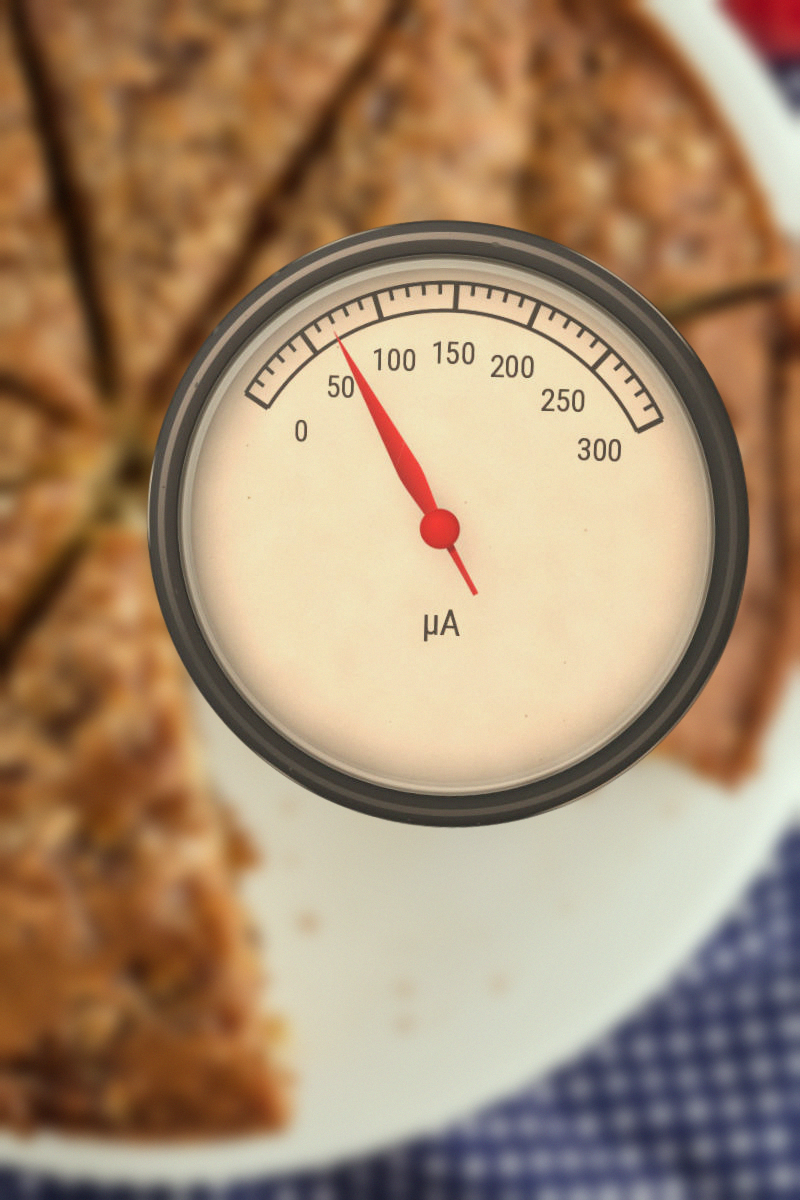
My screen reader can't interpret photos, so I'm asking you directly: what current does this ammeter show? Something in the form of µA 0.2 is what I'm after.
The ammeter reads µA 70
